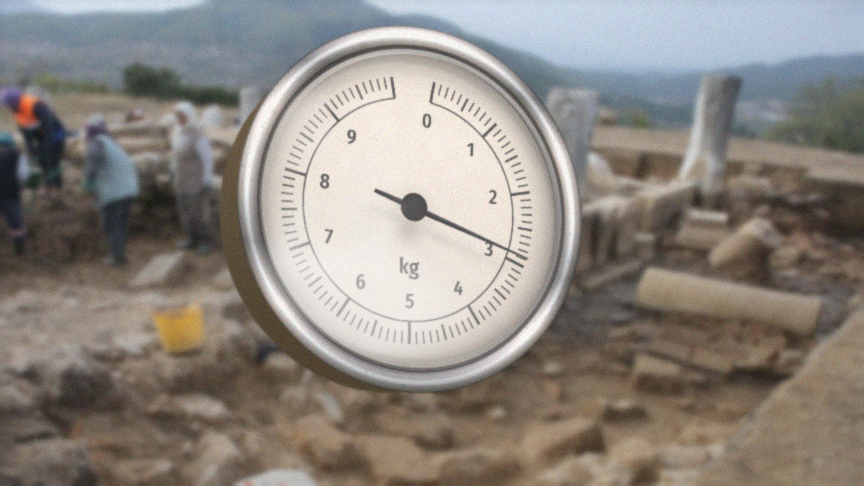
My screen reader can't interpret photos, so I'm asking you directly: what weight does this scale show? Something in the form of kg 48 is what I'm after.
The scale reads kg 2.9
